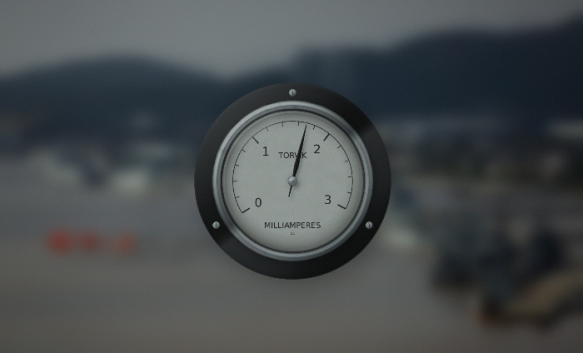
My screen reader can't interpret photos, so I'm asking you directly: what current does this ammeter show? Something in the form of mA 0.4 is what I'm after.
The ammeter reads mA 1.7
